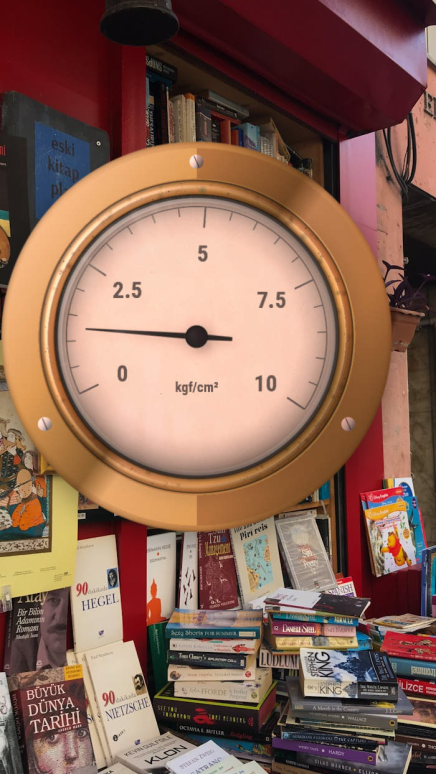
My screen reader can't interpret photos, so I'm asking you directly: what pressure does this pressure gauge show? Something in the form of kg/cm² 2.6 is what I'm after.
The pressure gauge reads kg/cm² 1.25
